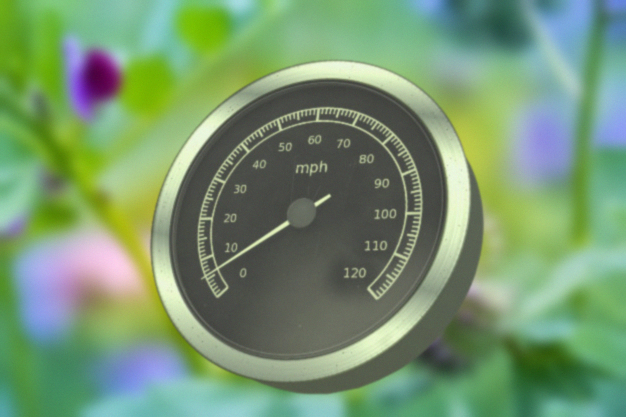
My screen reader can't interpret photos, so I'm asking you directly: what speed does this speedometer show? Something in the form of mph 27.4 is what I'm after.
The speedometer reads mph 5
